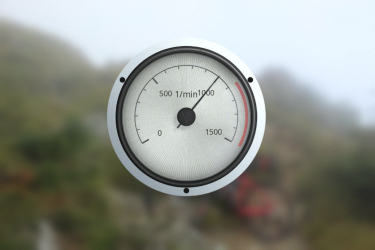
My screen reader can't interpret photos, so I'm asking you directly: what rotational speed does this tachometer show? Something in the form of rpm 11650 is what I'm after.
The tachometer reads rpm 1000
